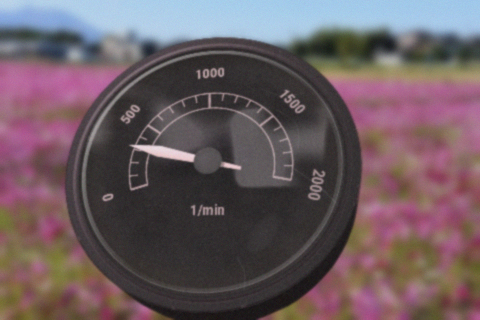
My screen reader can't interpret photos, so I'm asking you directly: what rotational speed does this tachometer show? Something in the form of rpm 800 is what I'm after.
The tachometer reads rpm 300
